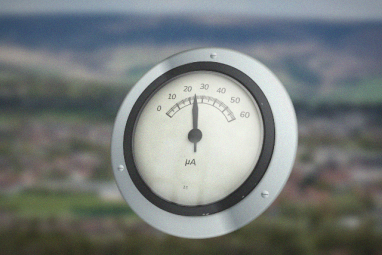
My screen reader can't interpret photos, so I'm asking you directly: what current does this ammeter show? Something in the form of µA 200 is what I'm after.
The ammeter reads µA 25
